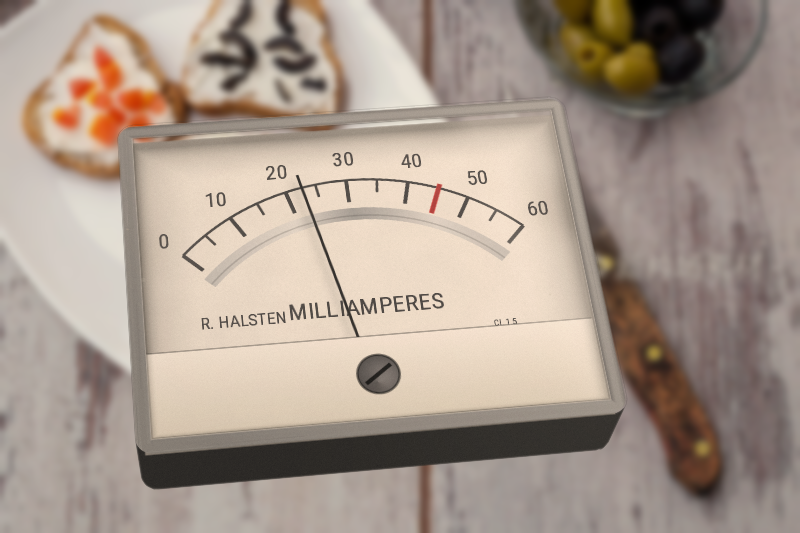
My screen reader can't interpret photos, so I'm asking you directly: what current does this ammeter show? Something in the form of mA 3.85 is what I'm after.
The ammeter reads mA 22.5
